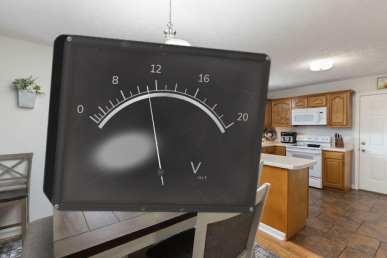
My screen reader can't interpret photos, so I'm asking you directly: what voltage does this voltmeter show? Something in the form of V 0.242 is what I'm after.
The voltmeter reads V 11
